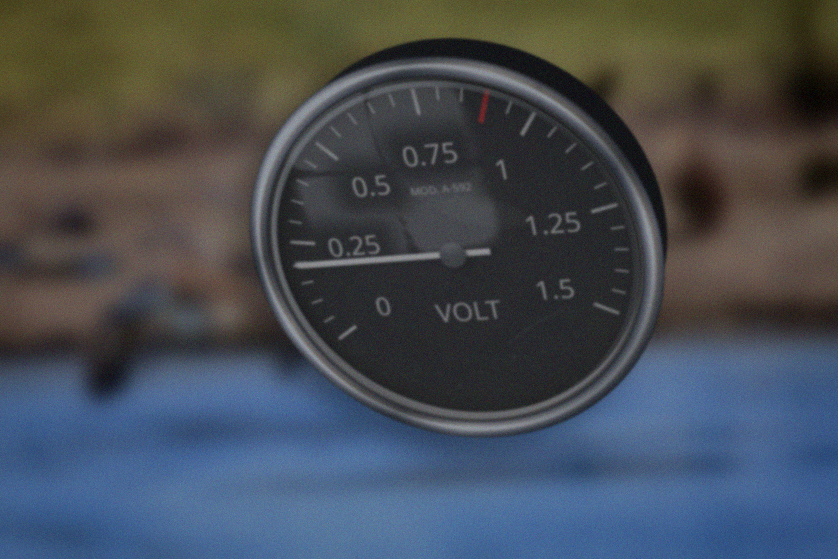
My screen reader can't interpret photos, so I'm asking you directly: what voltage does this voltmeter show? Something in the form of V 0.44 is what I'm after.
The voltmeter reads V 0.2
